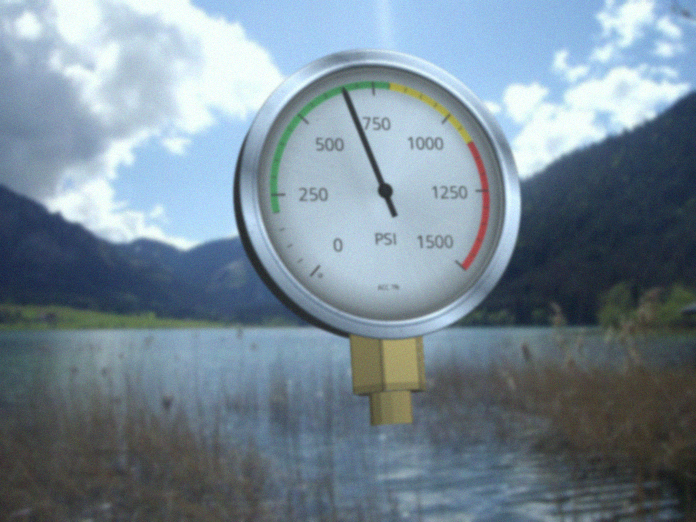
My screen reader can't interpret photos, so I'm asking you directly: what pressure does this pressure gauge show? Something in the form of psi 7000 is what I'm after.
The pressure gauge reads psi 650
